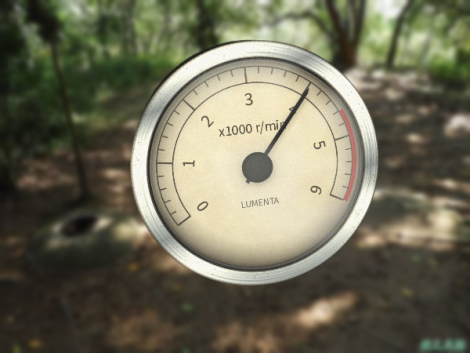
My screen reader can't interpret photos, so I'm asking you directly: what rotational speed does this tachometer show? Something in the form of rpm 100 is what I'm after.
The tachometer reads rpm 4000
